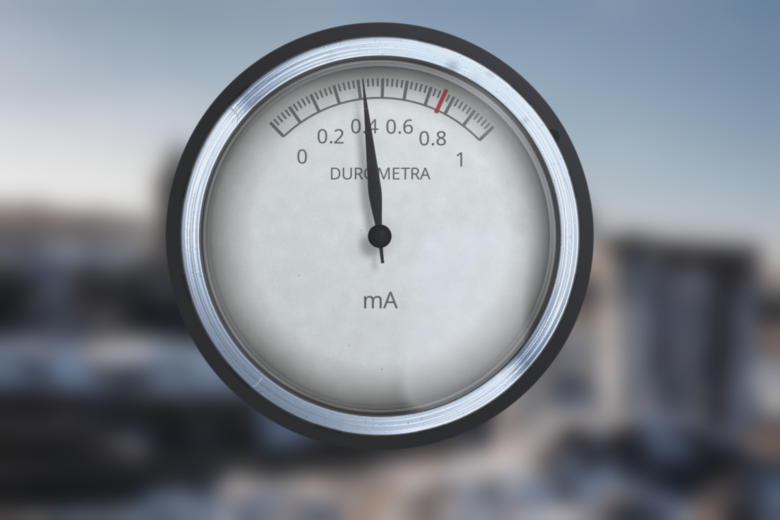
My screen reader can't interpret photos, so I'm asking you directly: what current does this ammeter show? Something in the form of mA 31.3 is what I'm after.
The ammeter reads mA 0.42
